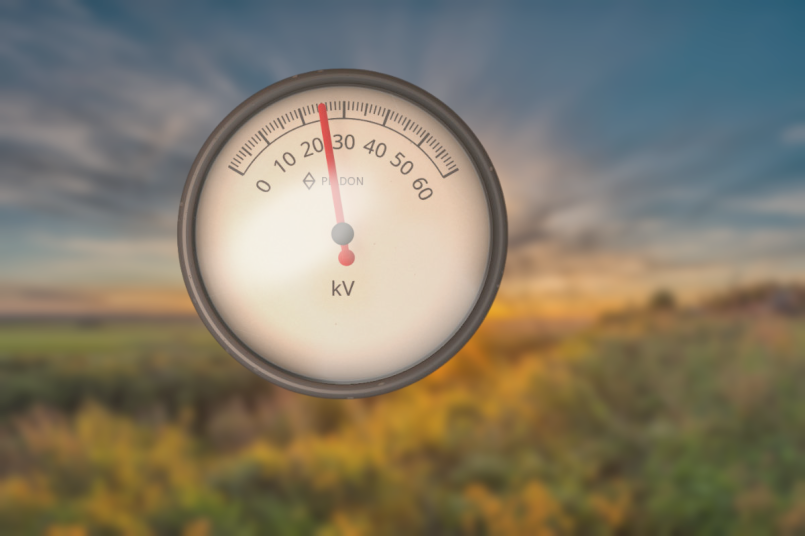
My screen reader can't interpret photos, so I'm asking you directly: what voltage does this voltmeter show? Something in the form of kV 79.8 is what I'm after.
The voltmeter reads kV 25
